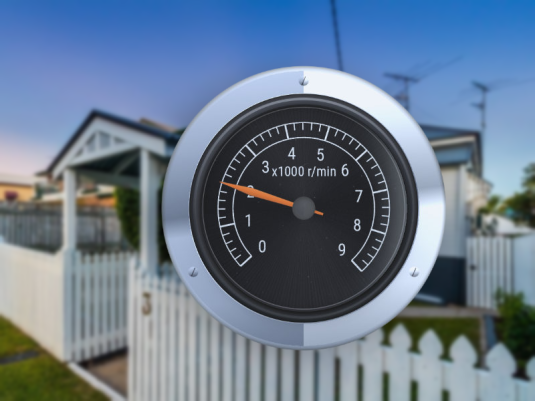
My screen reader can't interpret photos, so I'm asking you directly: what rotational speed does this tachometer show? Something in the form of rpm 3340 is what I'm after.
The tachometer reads rpm 2000
